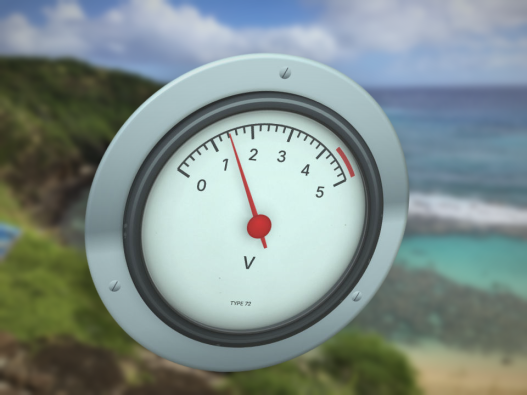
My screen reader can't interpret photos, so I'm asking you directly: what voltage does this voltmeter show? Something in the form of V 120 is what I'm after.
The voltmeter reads V 1.4
